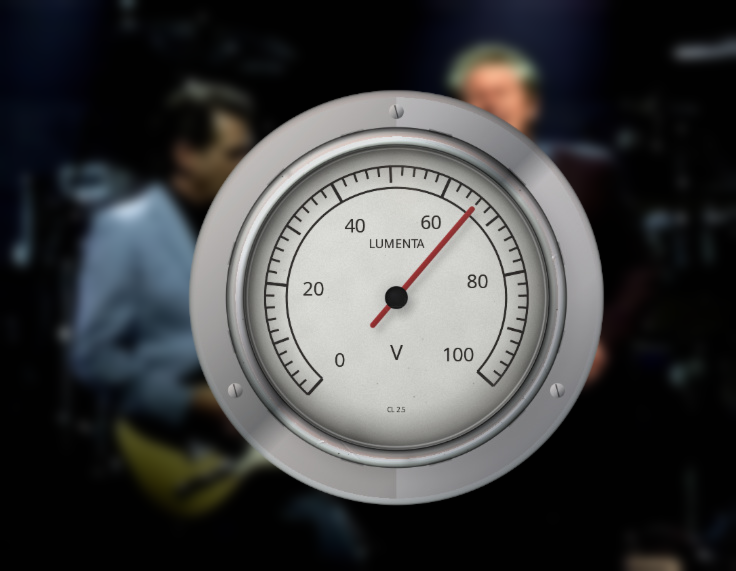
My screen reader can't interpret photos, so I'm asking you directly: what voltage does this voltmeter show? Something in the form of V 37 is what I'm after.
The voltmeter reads V 66
